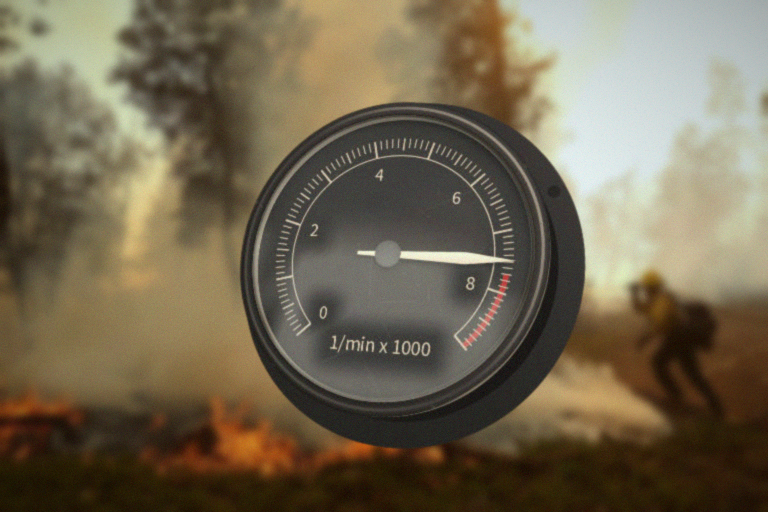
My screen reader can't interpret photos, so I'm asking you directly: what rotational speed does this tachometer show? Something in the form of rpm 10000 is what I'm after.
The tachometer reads rpm 7500
